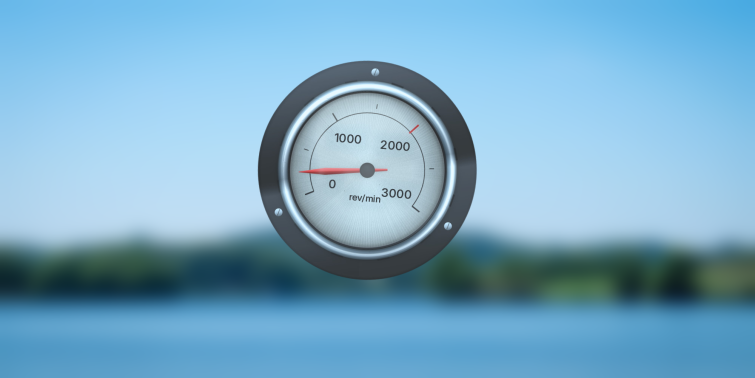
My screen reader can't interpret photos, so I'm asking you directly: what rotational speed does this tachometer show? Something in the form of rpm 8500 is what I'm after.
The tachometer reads rpm 250
